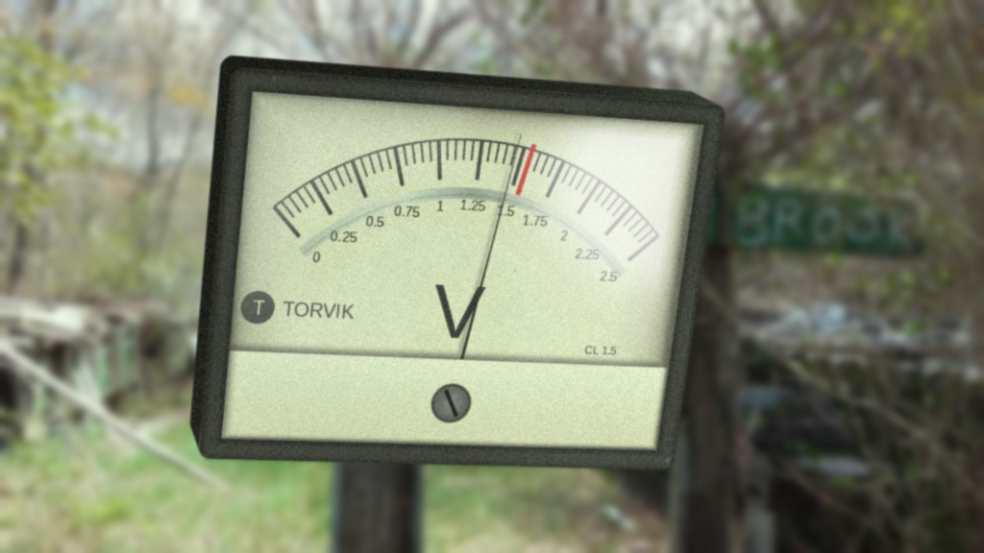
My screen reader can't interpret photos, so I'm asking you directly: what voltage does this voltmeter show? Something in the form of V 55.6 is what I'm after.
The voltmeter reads V 1.45
